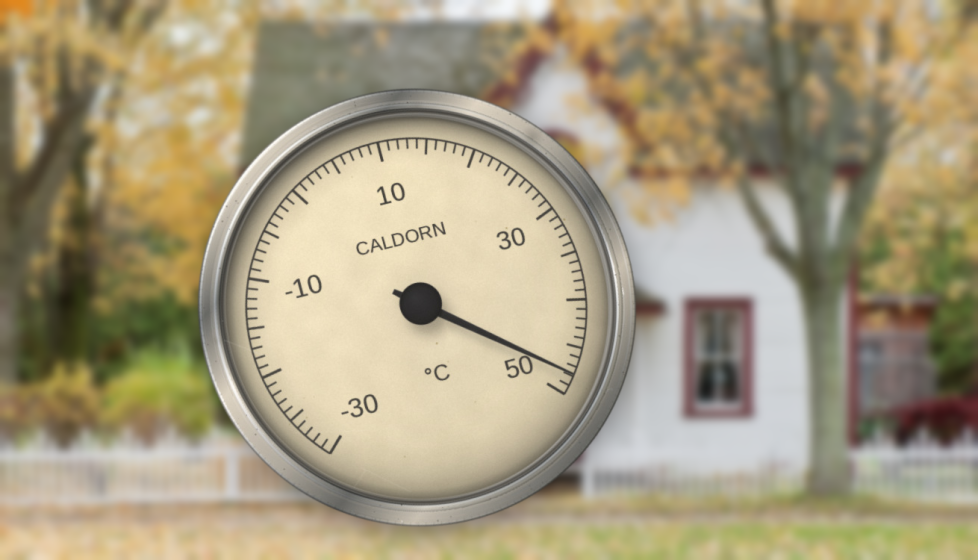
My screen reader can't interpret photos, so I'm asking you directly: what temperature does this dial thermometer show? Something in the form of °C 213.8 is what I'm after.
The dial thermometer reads °C 48
